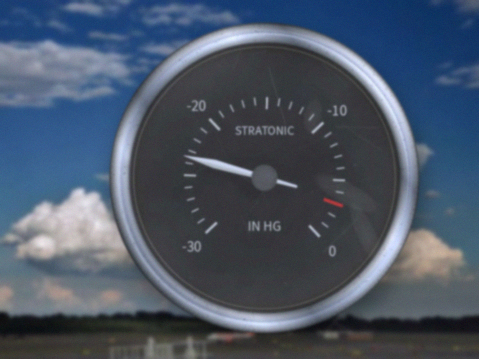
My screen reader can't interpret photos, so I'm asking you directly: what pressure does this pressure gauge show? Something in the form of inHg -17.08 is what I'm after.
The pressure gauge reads inHg -23.5
